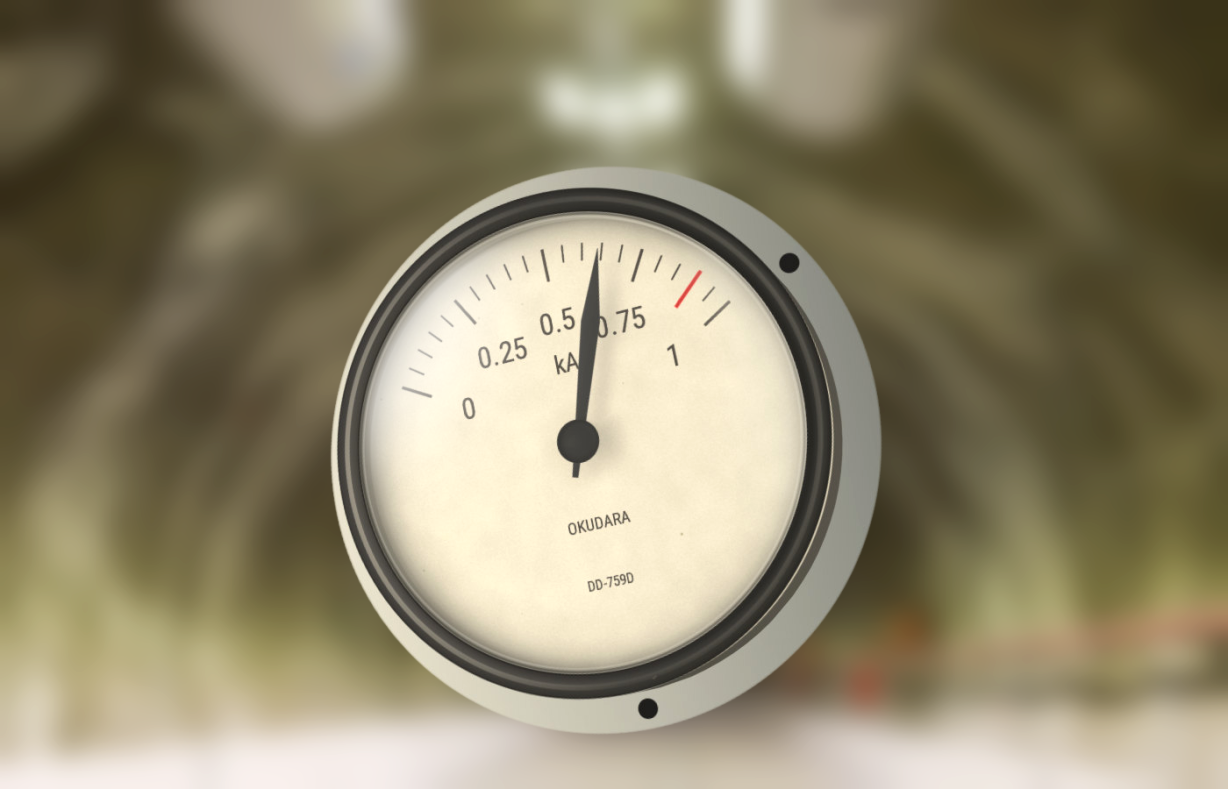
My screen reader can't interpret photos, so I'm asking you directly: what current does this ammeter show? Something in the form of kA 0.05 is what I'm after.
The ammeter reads kA 0.65
